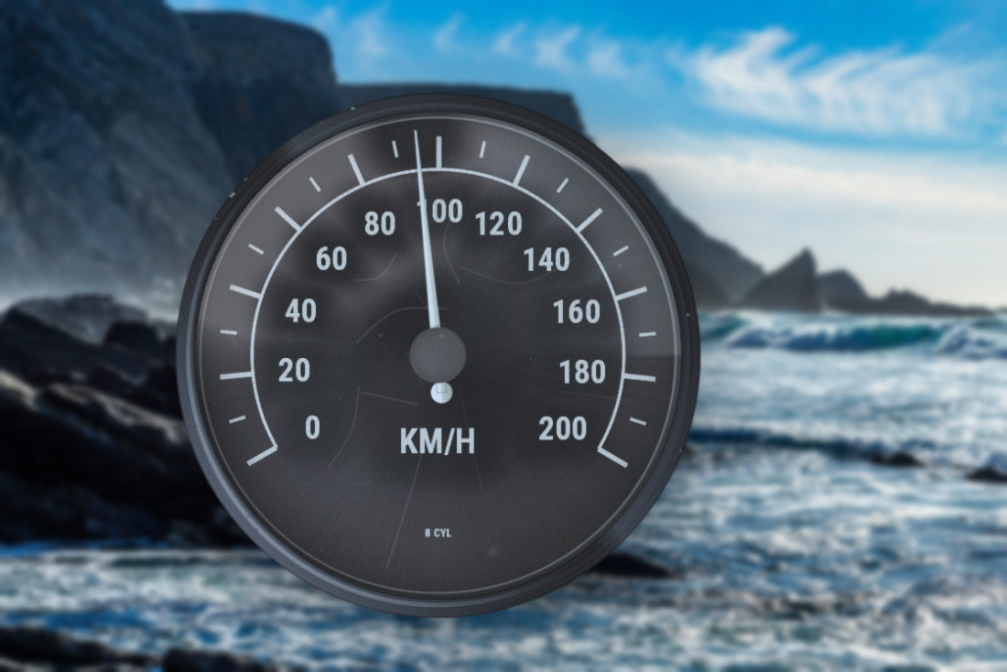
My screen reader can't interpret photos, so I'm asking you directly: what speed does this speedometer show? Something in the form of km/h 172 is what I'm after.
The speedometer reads km/h 95
